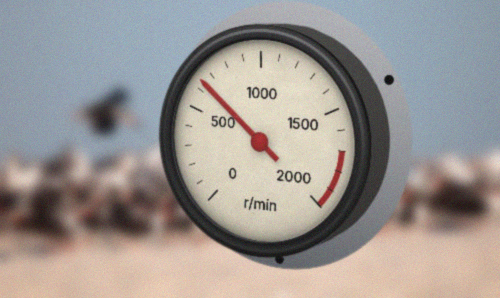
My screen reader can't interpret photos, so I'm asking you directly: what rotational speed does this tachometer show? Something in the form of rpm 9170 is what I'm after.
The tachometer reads rpm 650
